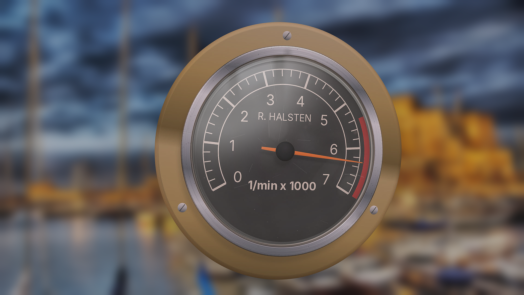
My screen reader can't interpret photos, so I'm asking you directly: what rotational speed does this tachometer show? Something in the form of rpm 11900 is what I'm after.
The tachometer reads rpm 6300
